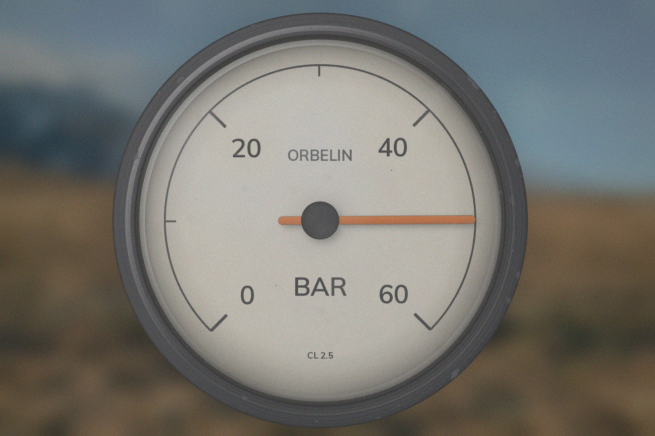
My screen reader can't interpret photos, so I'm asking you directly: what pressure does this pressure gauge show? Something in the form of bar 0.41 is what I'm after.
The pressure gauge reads bar 50
